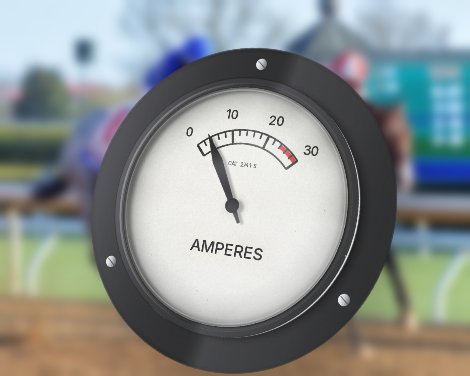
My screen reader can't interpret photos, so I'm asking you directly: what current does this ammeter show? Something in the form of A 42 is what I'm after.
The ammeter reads A 4
